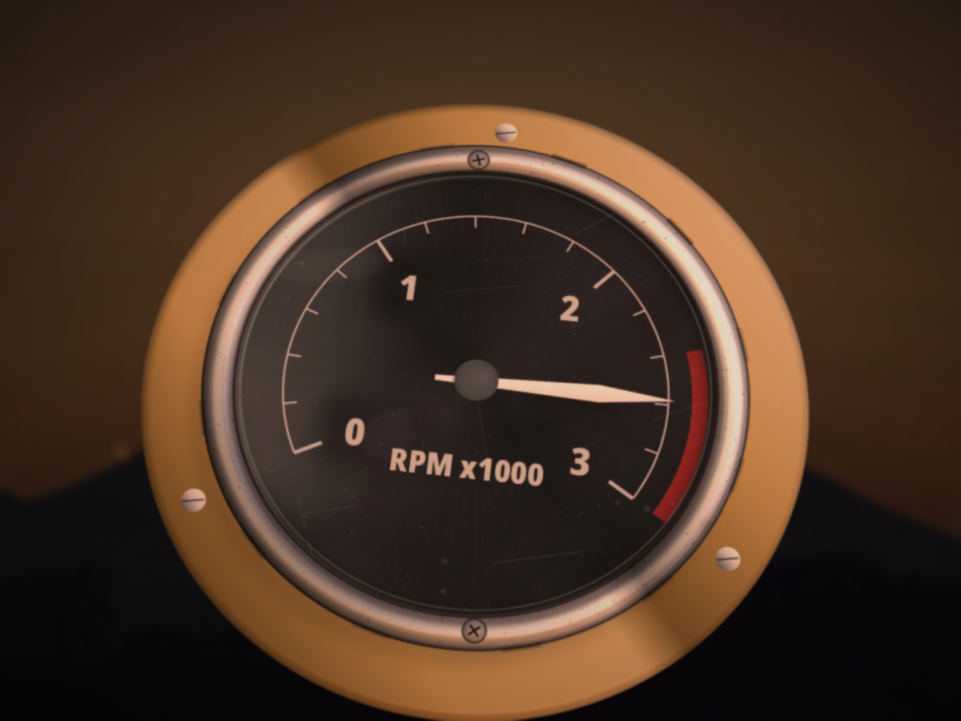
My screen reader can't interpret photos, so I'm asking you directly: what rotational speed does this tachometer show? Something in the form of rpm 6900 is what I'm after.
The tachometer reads rpm 2600
